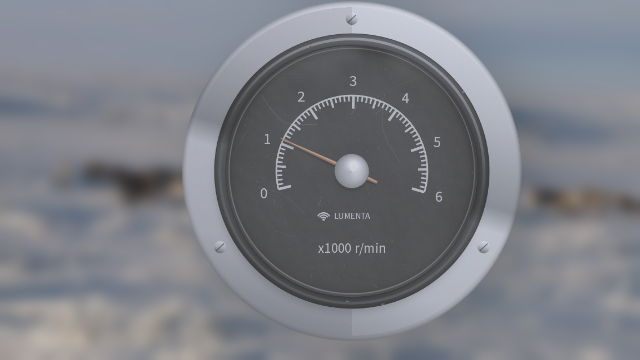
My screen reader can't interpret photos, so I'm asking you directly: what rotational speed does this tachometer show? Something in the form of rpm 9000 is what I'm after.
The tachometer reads rpm 1100
